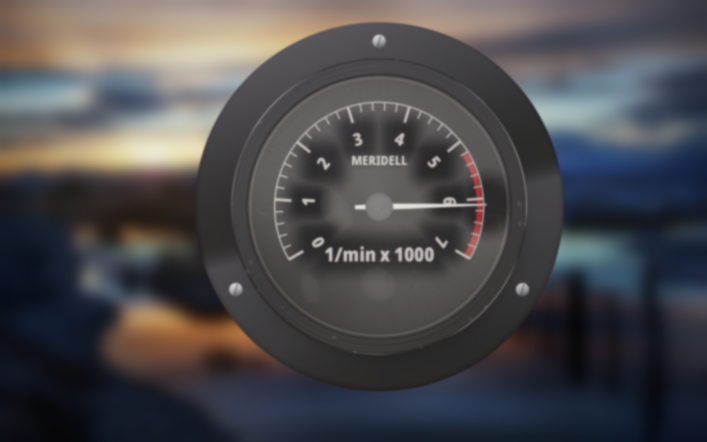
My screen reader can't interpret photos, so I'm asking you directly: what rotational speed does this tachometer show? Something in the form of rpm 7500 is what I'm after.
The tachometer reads rpm 6100
